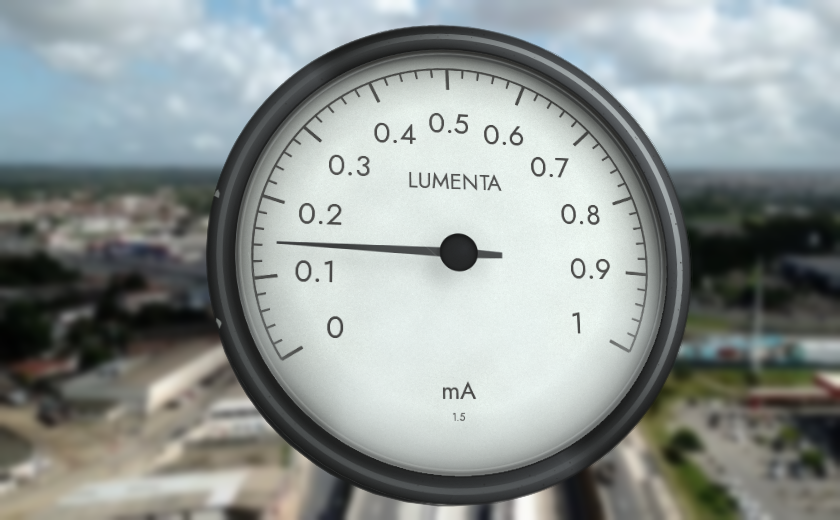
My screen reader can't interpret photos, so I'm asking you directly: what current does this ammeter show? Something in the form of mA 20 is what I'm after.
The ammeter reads mA 0.14
